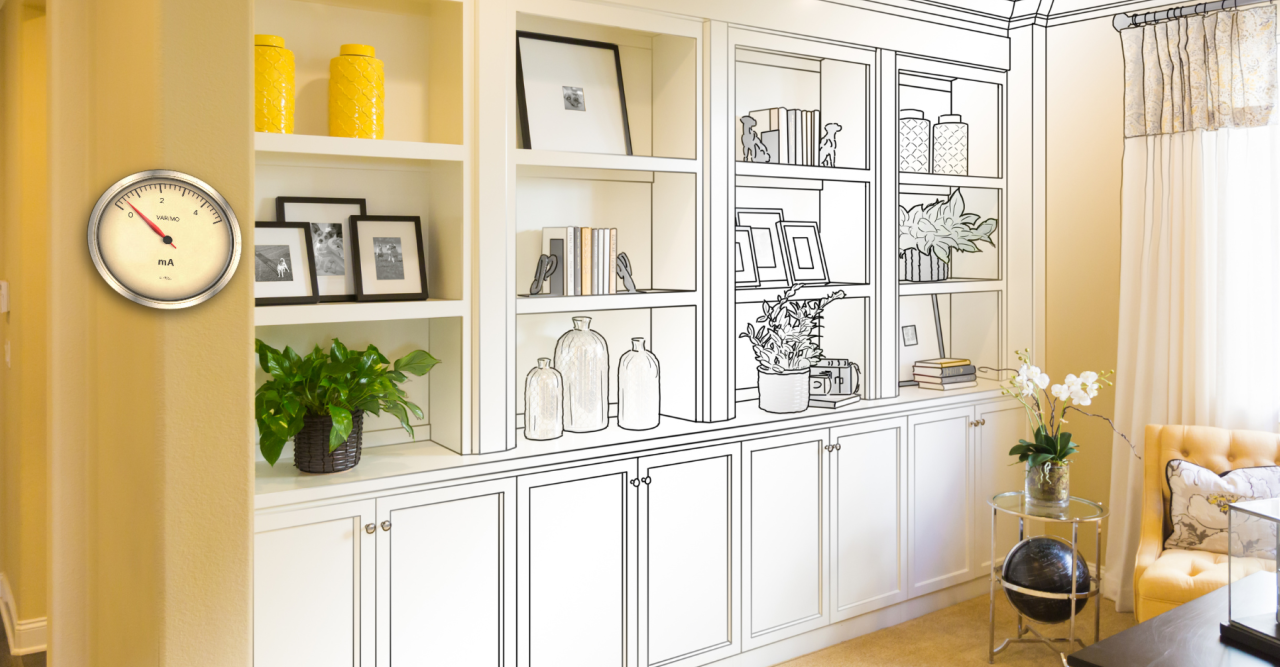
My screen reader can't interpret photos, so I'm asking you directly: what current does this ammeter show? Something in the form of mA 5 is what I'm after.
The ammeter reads mA 0.4
